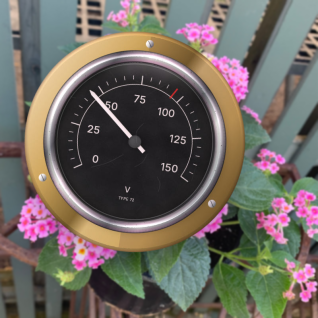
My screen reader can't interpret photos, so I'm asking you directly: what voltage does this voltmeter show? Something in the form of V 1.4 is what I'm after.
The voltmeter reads V 45
